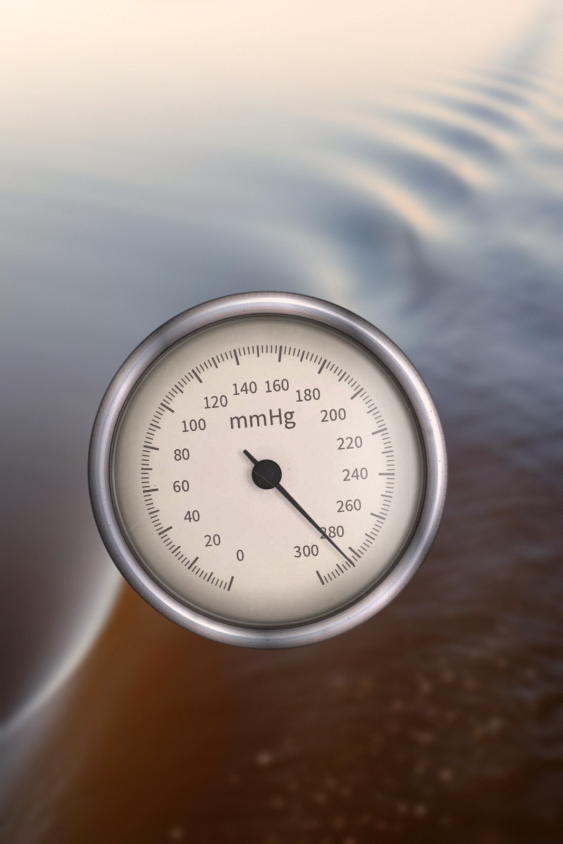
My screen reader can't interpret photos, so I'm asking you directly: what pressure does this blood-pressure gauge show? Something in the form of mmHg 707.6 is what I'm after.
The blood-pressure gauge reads mmHg 284
